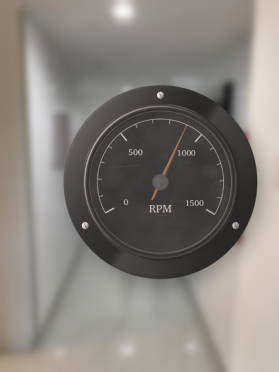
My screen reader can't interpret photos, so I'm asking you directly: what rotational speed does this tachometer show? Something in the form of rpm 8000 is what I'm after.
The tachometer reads rpm 900
